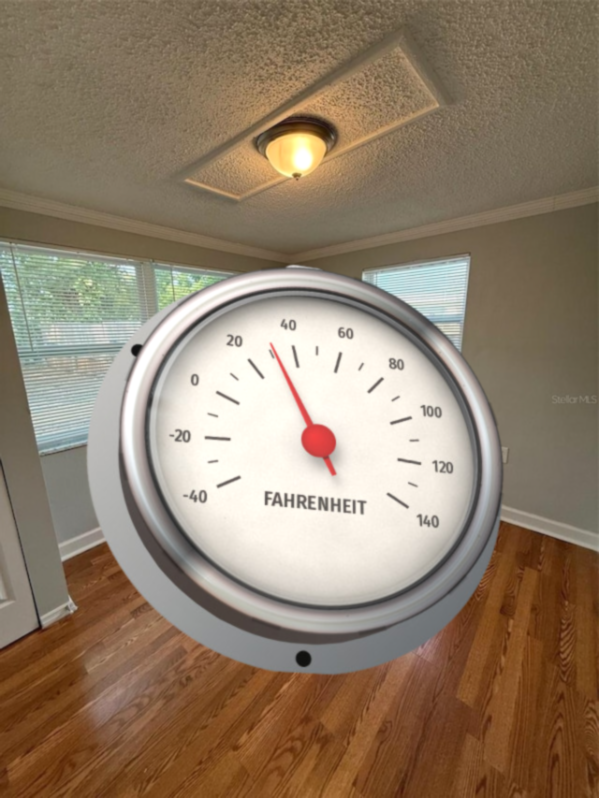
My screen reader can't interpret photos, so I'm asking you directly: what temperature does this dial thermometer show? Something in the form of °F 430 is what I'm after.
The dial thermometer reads °F 30
